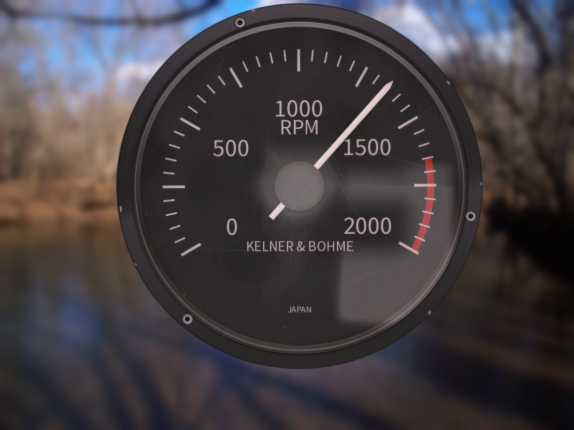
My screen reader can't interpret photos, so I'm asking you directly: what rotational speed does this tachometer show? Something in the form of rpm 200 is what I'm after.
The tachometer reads rpm 1350
